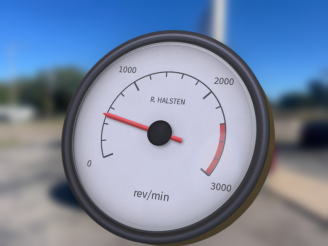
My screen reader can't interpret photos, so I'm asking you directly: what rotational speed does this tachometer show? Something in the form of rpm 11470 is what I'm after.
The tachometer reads rpm 500
